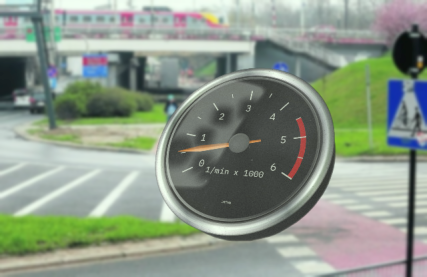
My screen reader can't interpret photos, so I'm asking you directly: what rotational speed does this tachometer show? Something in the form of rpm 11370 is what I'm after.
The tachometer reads rpm 500
